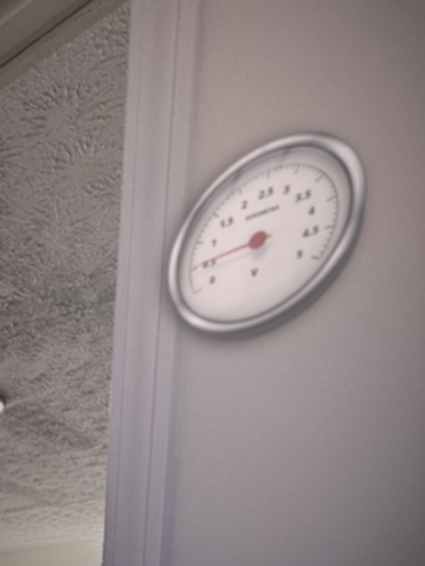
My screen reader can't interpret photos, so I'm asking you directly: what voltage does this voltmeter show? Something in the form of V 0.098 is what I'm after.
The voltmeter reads V 0.5
